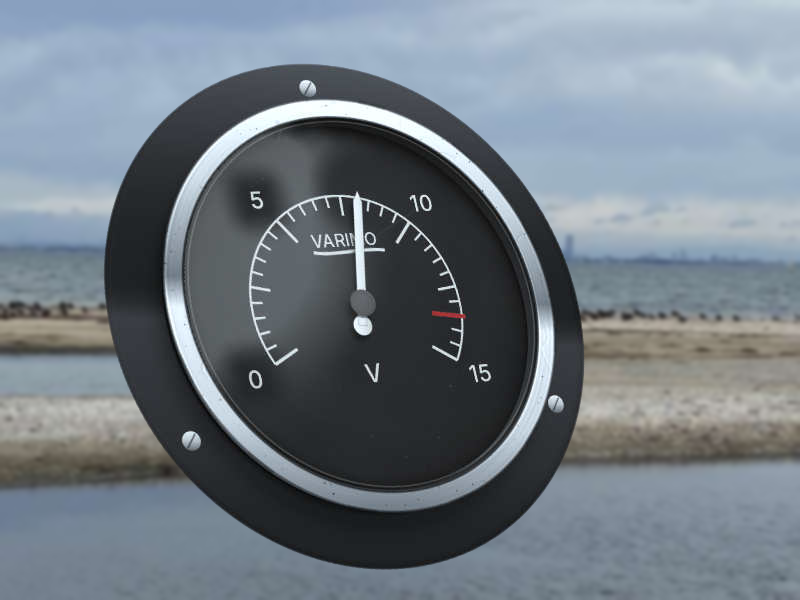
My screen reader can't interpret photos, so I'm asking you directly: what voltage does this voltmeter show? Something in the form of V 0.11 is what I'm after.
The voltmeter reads V 8
